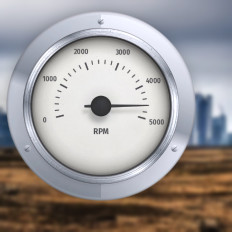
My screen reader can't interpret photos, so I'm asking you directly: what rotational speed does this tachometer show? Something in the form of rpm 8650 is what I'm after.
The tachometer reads rpm 4600
